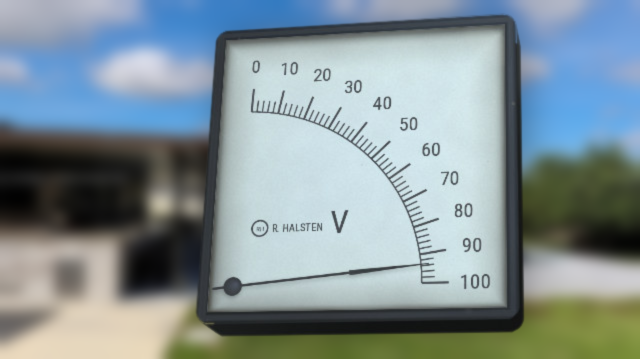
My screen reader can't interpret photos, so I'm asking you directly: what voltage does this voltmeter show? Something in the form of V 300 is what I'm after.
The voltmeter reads V 94
